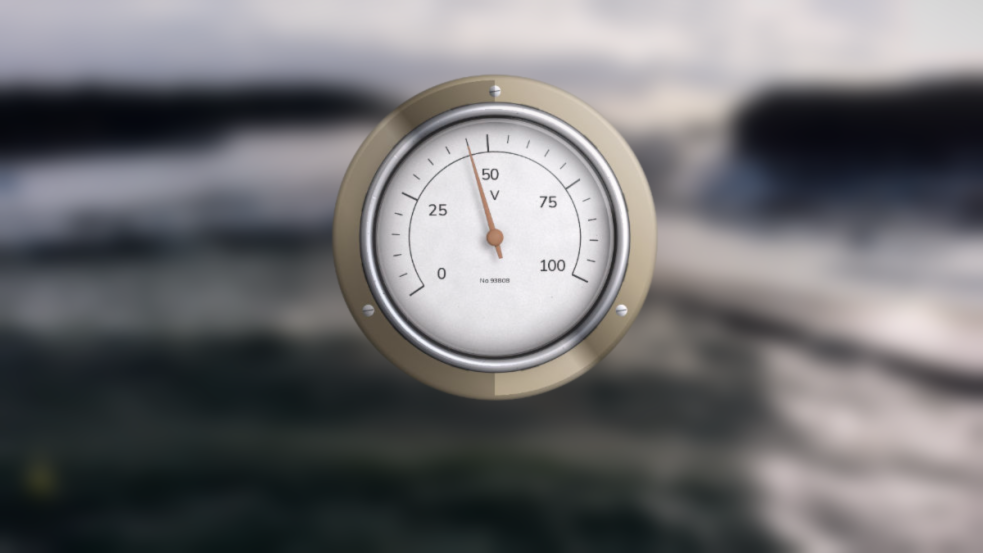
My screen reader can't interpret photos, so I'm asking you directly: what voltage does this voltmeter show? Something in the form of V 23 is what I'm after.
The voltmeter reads V 45
